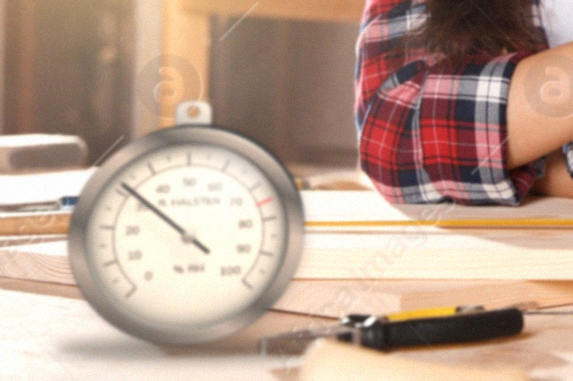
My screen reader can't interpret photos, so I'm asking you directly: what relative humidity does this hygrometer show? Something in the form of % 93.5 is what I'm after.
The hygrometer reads % 32.5
